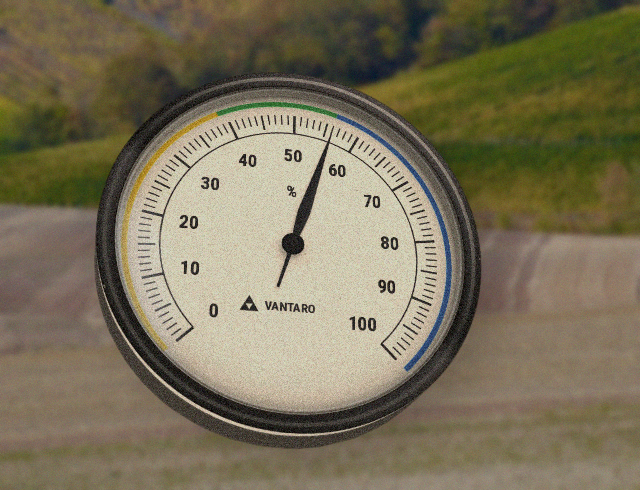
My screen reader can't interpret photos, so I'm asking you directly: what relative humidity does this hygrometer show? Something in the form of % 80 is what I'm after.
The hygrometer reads % 56
